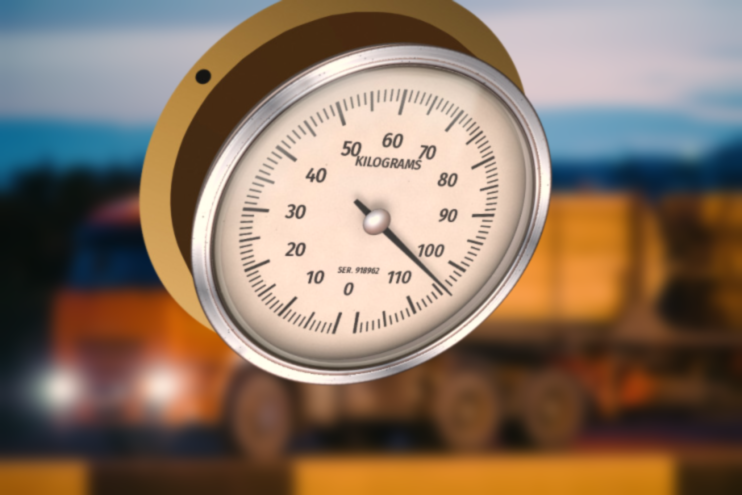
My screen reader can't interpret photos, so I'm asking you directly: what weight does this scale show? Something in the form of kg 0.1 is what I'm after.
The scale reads kg 104
